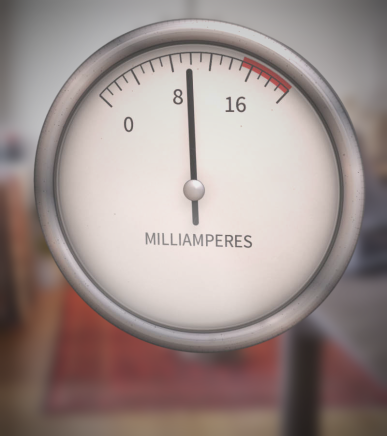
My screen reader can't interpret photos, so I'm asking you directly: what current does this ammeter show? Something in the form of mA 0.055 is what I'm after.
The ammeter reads mA 10
